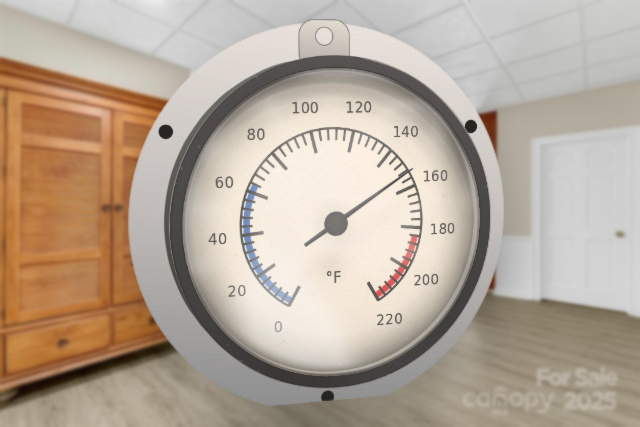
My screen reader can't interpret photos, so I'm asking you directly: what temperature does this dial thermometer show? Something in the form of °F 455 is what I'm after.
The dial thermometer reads °F 152
